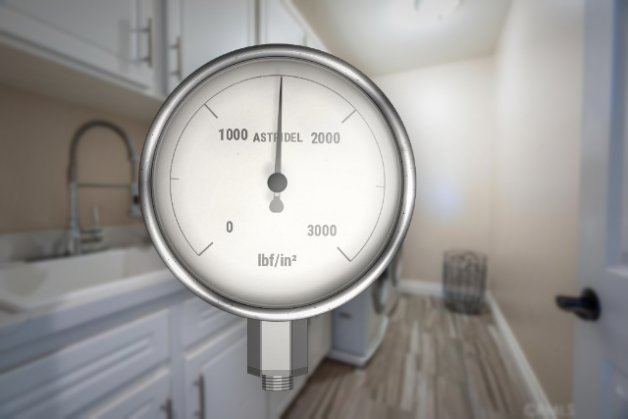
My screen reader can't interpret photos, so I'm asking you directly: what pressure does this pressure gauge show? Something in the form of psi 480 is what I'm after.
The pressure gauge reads psi 1500
